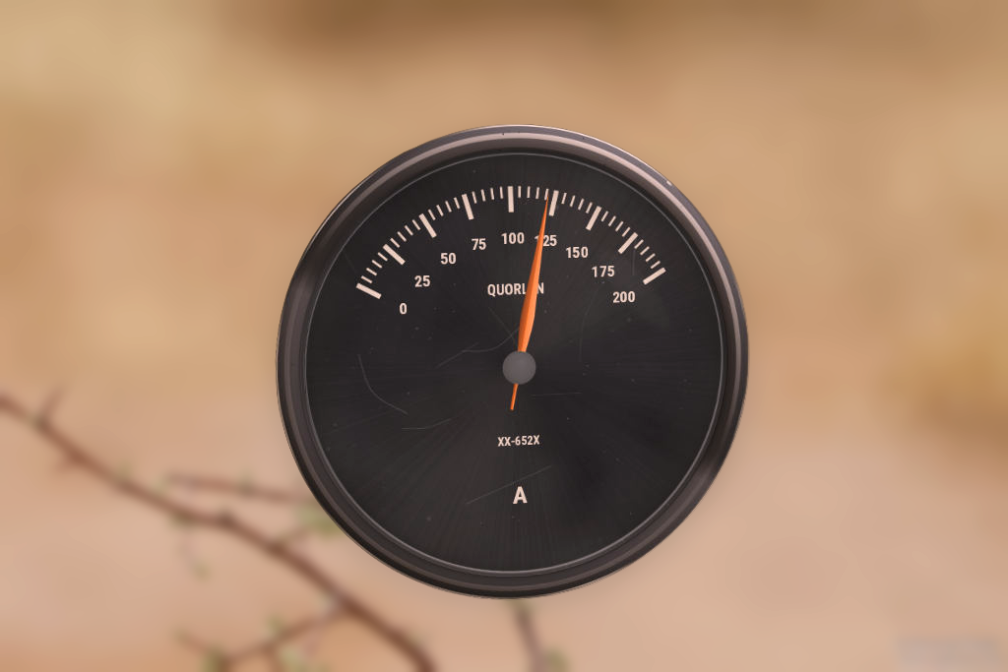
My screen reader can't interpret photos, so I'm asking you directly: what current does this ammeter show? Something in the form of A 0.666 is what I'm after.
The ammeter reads A 120
